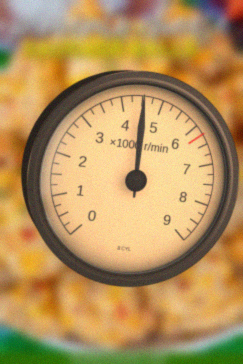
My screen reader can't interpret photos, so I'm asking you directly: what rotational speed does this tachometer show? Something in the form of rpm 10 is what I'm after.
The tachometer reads rpm 4500
